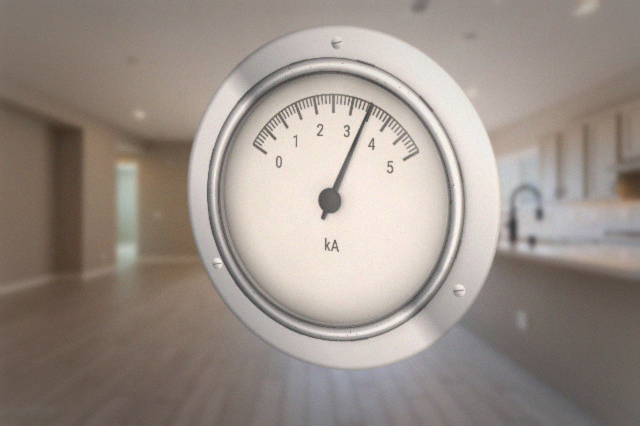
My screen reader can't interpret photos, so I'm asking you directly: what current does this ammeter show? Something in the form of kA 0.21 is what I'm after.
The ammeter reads kA 3.5
